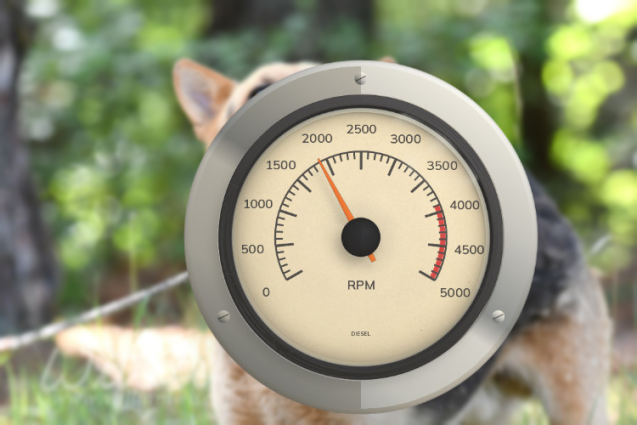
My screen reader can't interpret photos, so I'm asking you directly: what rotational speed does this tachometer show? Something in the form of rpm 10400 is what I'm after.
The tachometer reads rpm 1900
